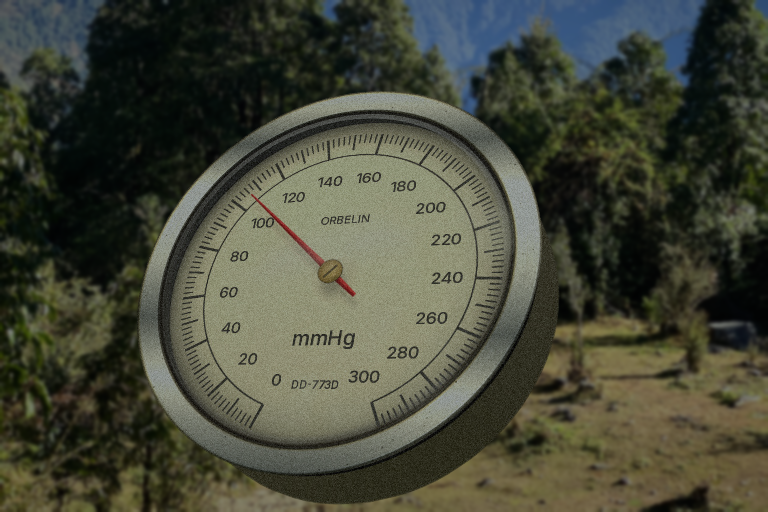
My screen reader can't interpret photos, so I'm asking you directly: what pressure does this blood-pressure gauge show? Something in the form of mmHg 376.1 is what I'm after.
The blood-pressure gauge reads mmHg 106
